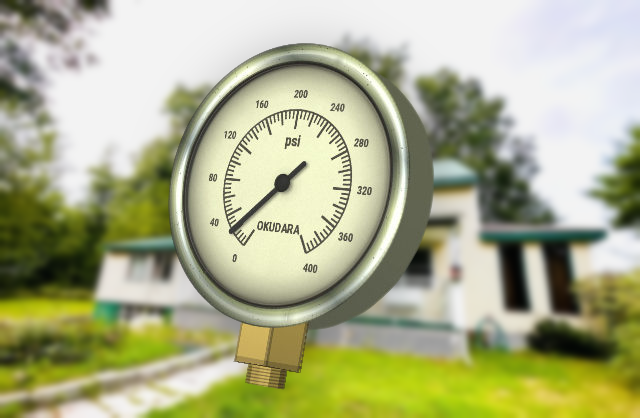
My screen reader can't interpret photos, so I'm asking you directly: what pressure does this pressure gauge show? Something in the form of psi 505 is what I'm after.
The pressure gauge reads psi 20
